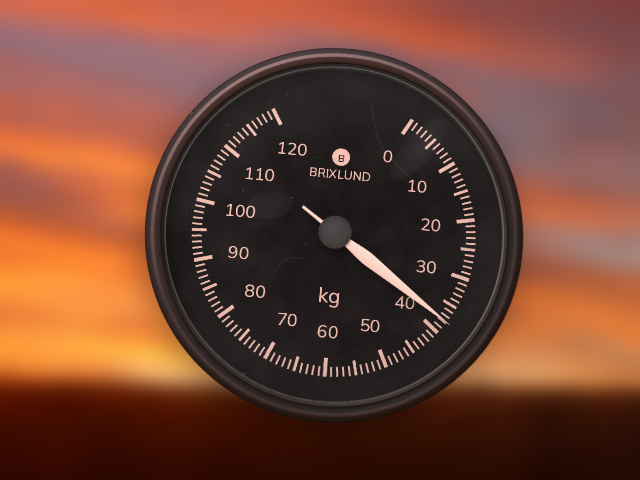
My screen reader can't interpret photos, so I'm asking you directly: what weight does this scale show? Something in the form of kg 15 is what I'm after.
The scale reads kg 38
